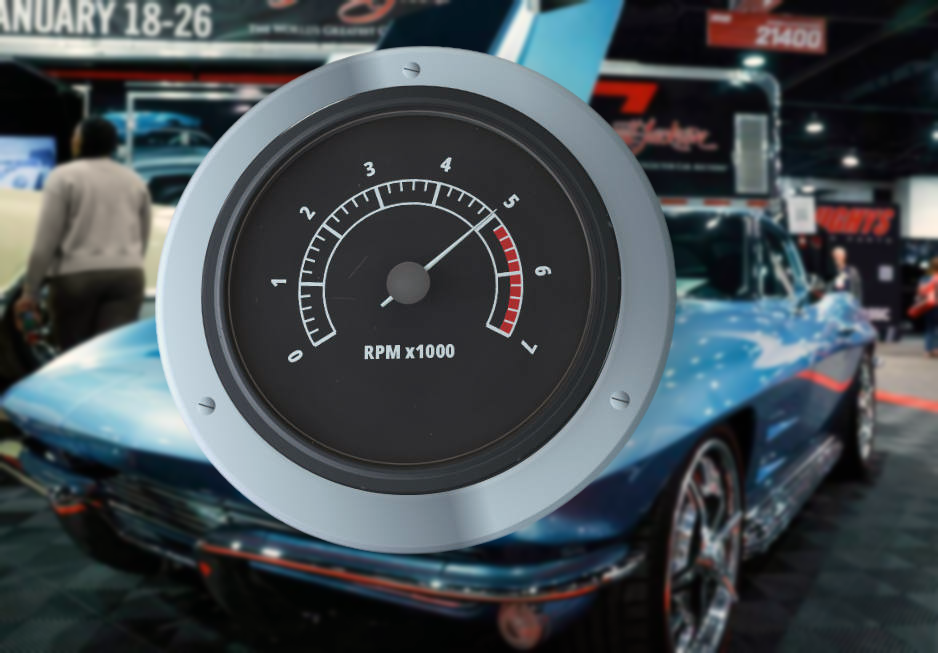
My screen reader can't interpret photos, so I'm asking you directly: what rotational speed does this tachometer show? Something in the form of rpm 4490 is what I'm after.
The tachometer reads rpm 5000
